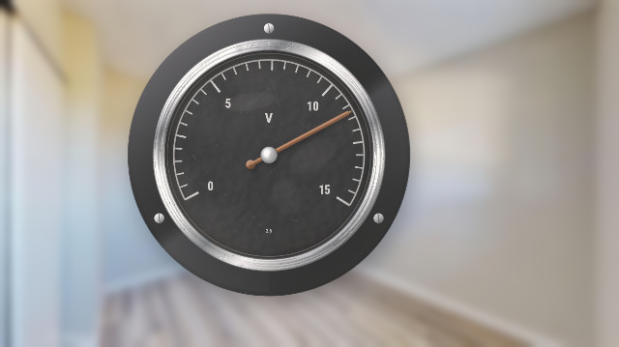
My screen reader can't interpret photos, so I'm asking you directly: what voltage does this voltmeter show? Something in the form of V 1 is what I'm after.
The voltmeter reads V 11.25
